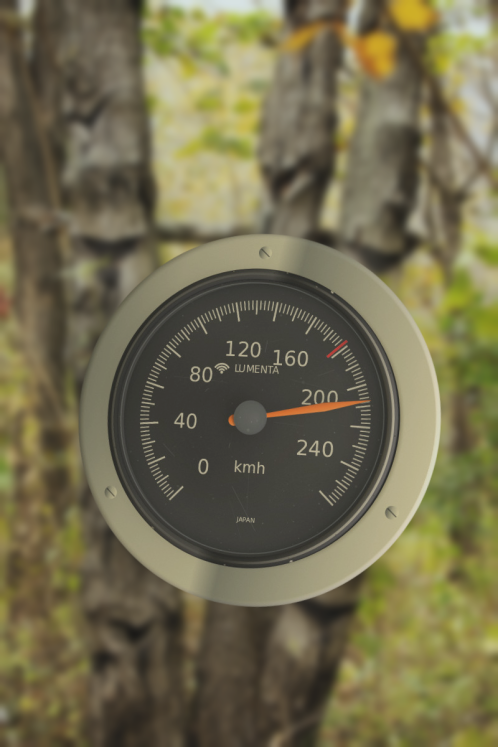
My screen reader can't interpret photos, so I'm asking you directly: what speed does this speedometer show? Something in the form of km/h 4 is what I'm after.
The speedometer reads km/h 208
